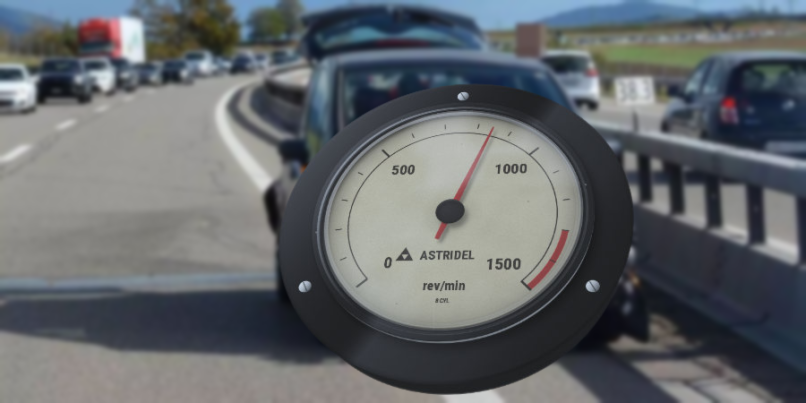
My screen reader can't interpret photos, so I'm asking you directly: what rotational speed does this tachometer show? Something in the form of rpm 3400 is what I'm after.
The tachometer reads rpm 850
